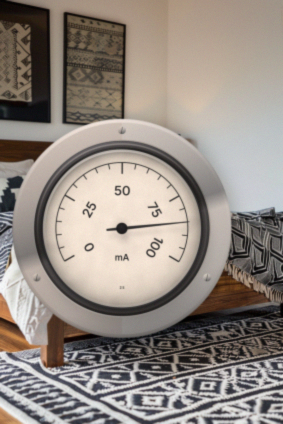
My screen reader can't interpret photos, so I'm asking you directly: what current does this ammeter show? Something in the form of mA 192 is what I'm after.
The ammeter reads mA 85
